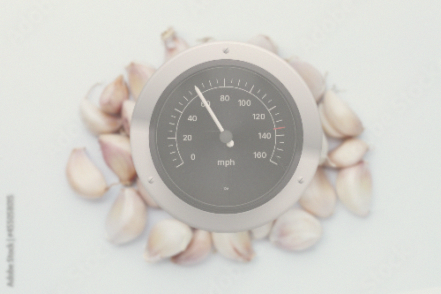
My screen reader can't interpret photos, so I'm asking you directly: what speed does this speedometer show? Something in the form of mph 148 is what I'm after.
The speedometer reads mph 60
